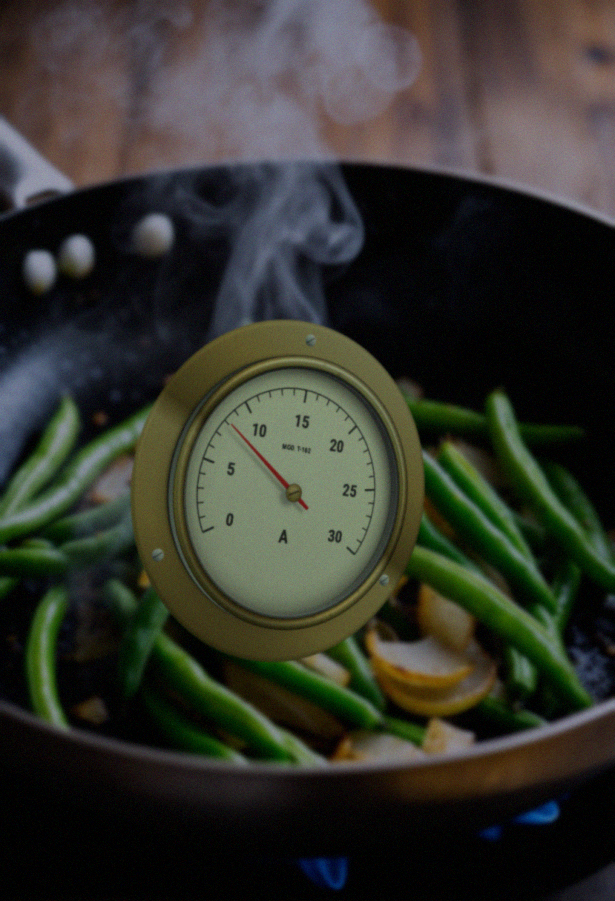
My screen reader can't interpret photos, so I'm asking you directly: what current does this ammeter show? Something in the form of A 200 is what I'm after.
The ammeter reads A 8
